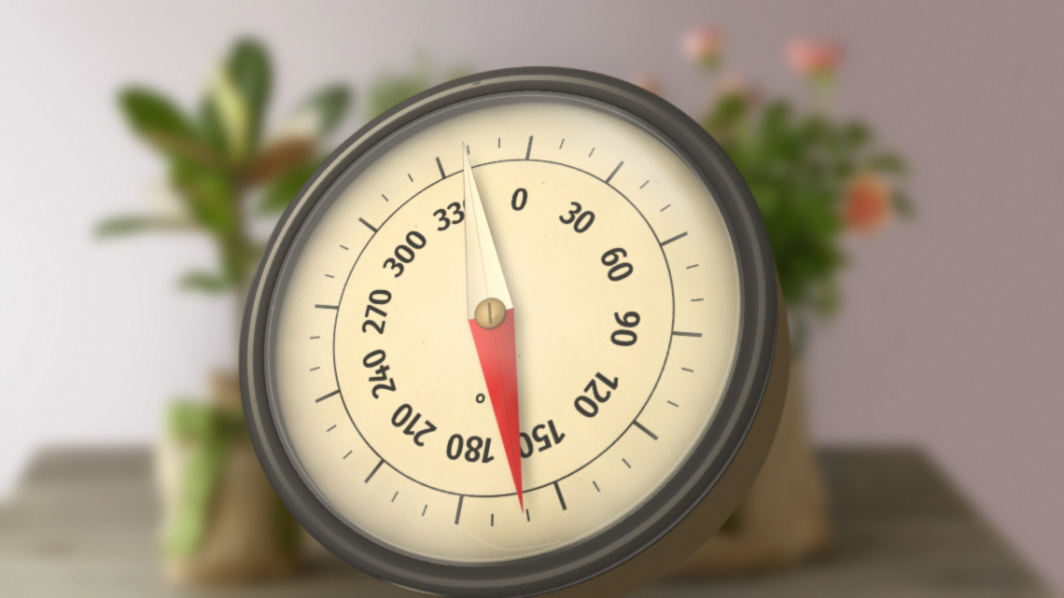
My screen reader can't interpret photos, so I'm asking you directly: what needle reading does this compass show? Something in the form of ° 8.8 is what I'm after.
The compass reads ° 160
